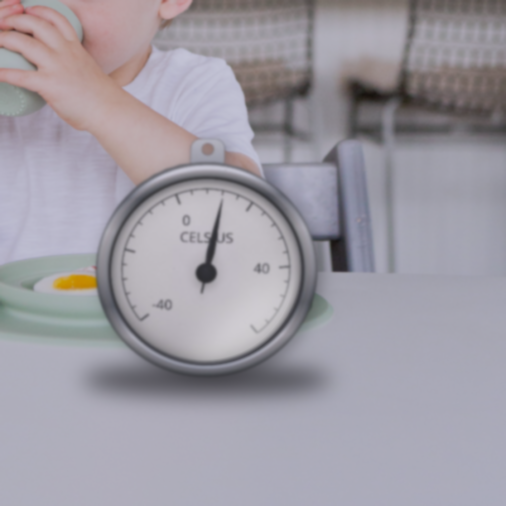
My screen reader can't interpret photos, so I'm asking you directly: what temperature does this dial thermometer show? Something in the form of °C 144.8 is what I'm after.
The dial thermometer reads °C 12
